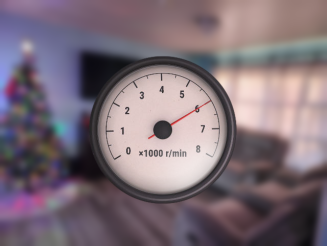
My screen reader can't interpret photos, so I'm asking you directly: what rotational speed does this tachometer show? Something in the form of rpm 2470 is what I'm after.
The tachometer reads rpm 6000
